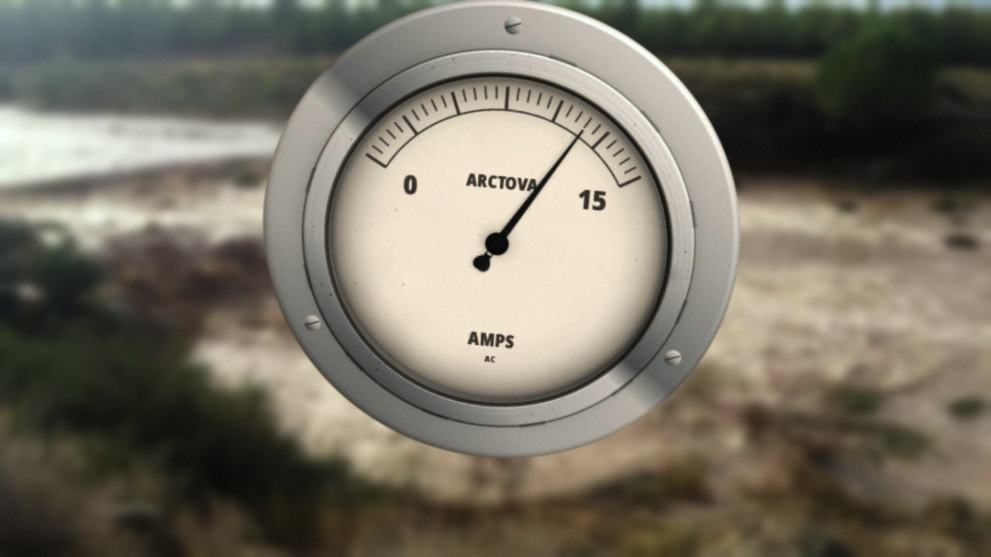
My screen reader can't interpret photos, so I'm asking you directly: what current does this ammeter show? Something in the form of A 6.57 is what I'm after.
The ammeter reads A 11.5
